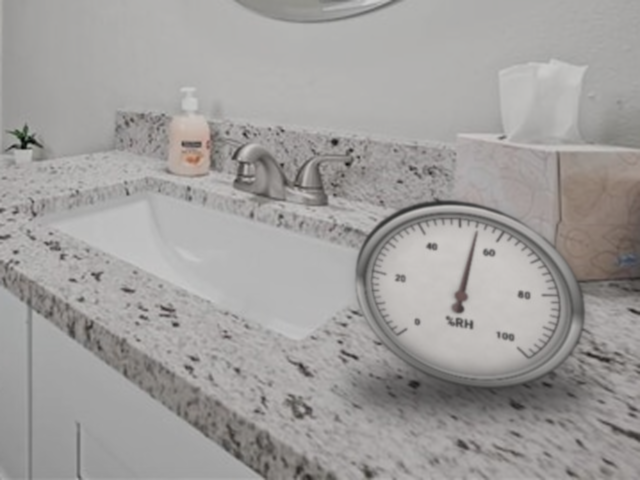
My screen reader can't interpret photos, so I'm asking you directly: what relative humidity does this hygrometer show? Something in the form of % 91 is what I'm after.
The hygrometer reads % 54
